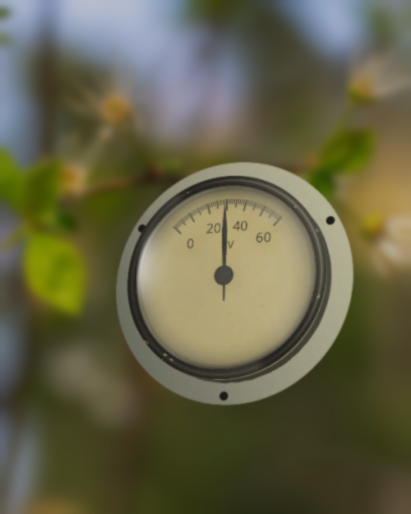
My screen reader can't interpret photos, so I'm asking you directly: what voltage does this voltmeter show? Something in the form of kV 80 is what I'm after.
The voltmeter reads kV 30
